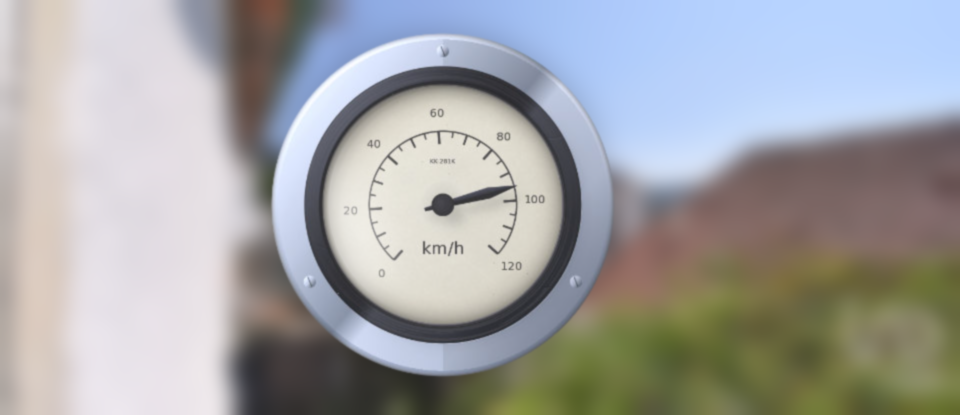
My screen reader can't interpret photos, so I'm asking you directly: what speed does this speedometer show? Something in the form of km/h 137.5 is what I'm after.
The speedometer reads km/h 95
